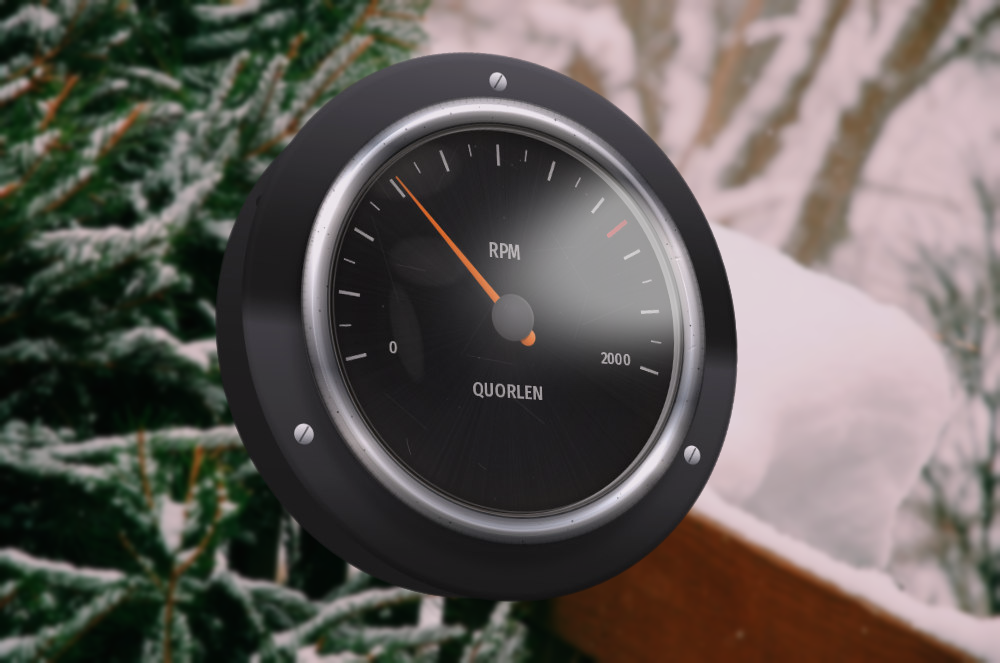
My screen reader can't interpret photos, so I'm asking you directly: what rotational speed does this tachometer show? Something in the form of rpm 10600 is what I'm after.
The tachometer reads rpm 600
